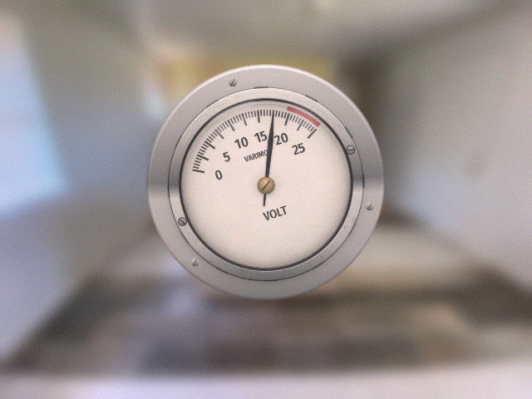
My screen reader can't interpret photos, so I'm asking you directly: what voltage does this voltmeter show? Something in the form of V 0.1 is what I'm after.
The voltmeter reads V 17.5
